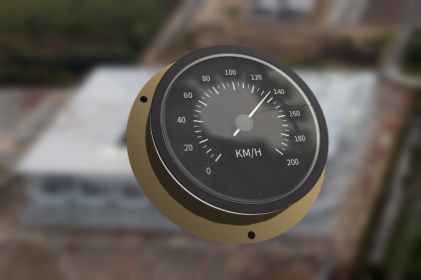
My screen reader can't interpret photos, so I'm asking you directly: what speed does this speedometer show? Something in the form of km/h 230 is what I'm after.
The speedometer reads km/h 135
